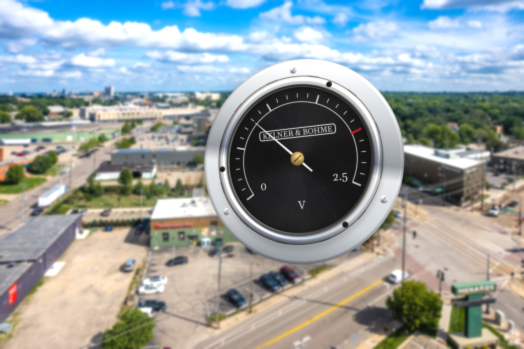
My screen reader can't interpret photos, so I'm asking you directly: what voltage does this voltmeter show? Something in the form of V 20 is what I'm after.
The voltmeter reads V 0.8
